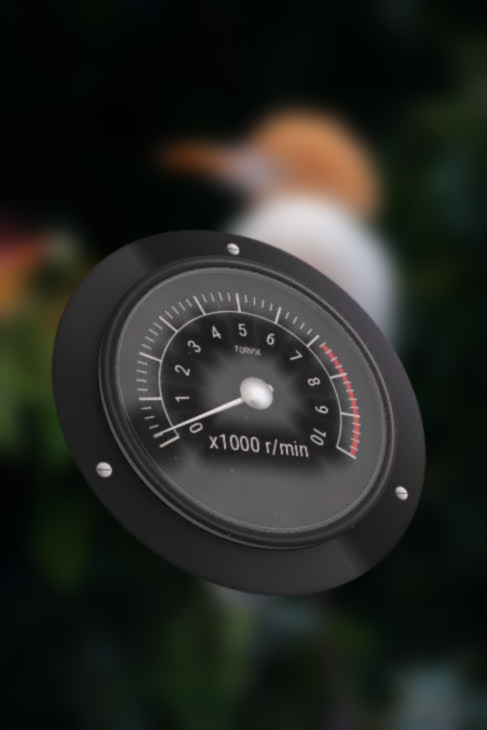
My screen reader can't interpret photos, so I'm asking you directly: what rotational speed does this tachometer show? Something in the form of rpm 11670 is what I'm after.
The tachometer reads rpm 200
